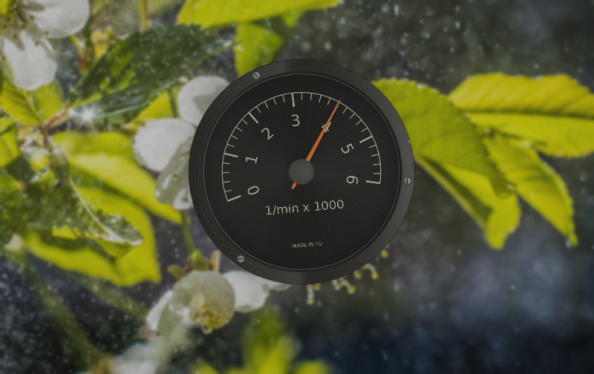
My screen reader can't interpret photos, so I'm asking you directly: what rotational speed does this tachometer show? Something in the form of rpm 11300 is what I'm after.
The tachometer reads rpm 4000
